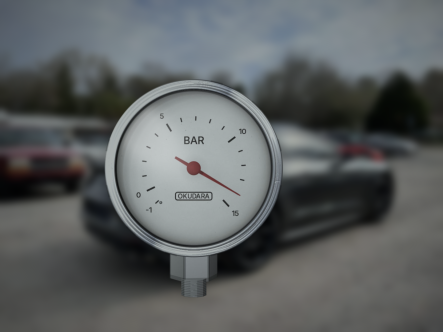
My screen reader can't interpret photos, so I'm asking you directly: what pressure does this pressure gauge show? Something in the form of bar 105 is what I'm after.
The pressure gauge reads bar 14
